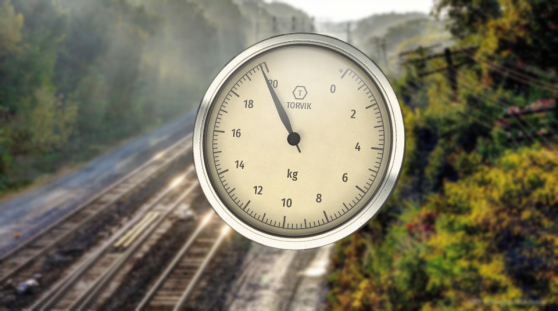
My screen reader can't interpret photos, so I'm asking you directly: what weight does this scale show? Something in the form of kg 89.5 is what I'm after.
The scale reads kg 19.8
